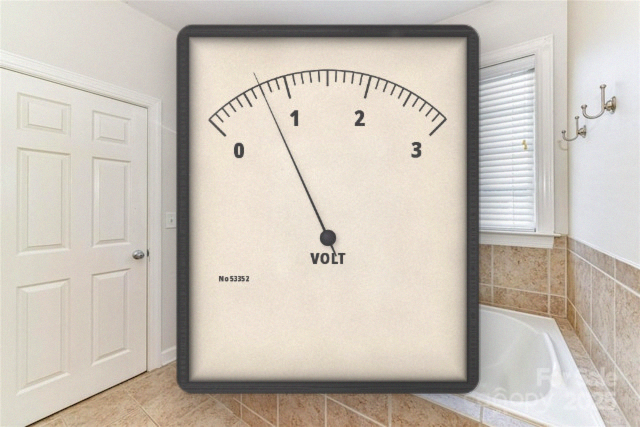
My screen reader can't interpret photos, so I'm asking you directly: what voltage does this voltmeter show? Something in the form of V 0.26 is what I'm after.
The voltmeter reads V 0.7
